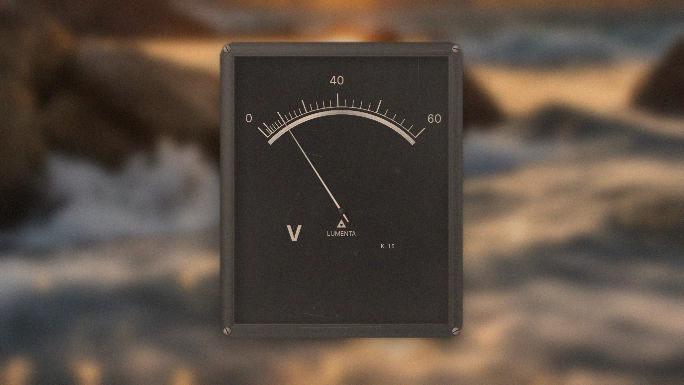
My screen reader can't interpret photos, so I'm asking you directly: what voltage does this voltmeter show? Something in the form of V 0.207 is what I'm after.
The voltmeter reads V 20
